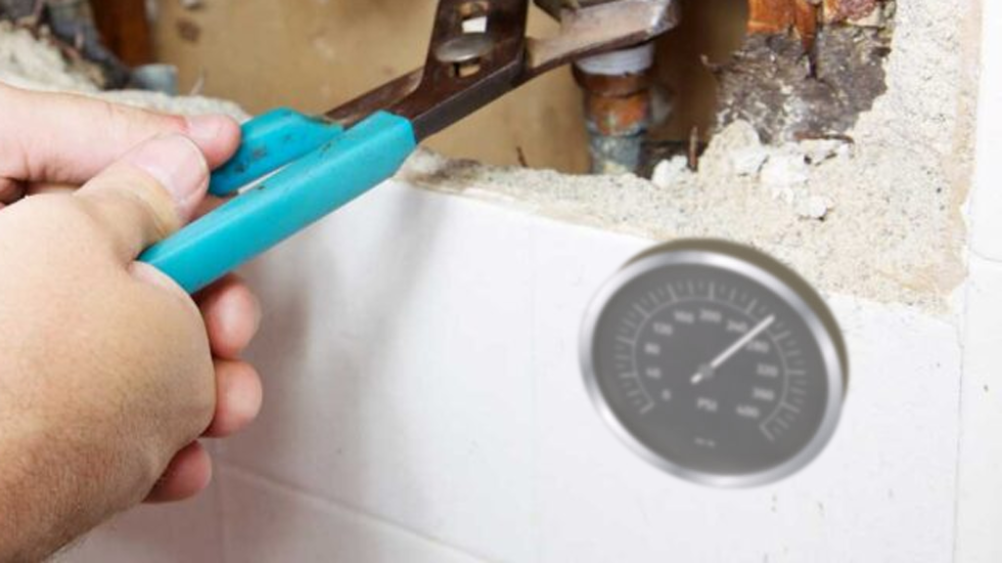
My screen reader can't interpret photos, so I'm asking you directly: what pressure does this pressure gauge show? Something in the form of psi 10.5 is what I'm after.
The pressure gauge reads psi 260
